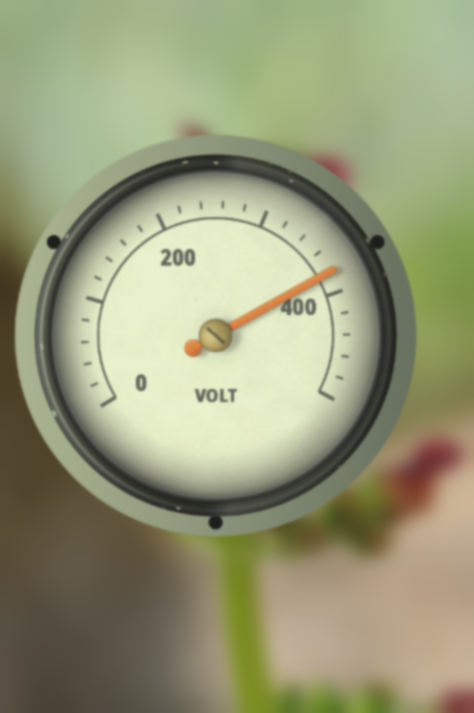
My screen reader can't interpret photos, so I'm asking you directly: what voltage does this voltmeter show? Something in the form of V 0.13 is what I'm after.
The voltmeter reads V 380
